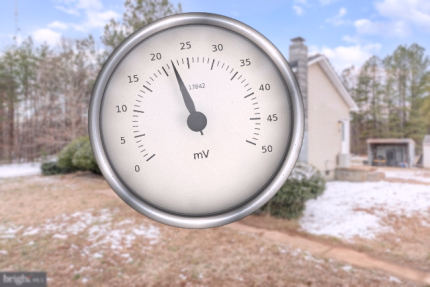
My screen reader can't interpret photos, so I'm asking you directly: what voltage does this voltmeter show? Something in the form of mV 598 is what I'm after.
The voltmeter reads mV 22
